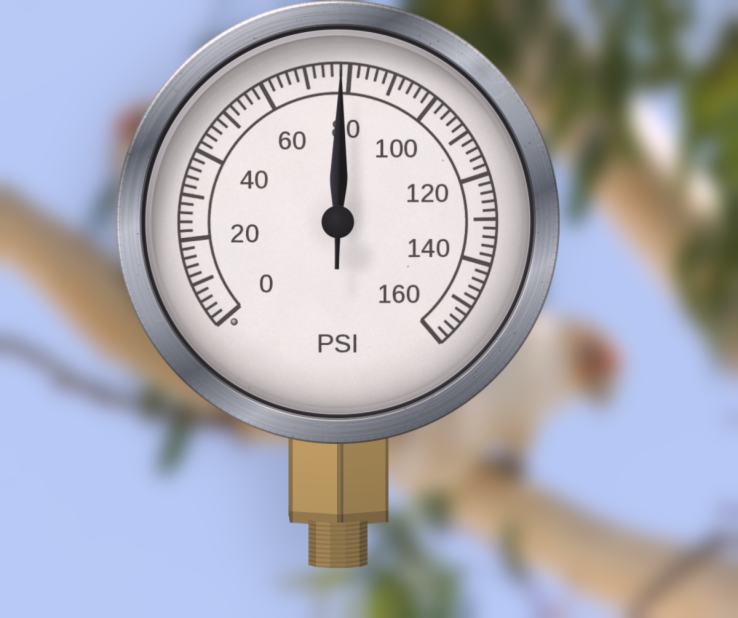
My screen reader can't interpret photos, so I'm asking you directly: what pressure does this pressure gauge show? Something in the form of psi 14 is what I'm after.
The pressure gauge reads psi 78
